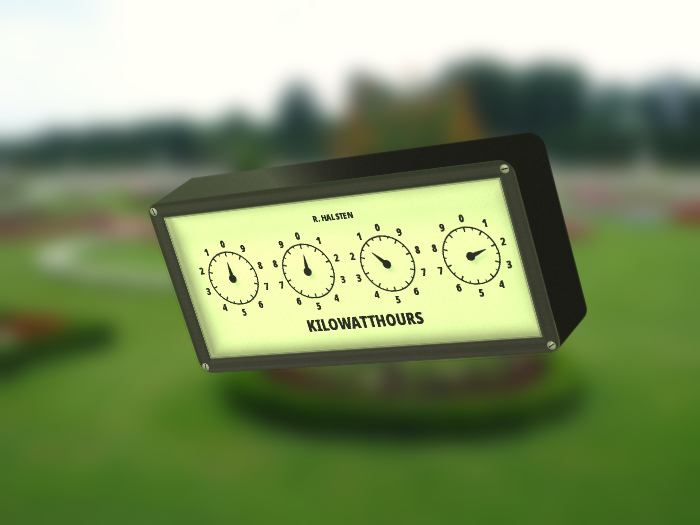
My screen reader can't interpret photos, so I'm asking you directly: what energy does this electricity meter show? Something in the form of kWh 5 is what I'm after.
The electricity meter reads kWh 12
